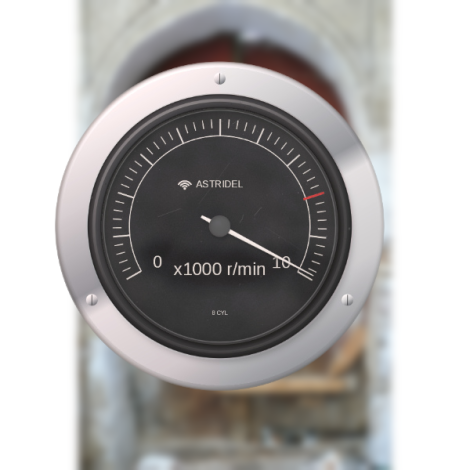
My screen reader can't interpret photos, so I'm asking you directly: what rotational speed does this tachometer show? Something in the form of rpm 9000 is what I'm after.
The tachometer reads rpm 9900
